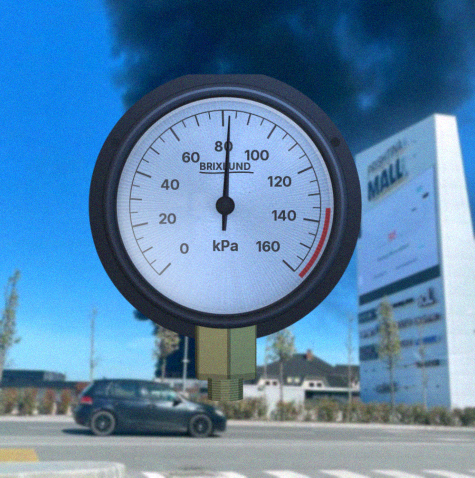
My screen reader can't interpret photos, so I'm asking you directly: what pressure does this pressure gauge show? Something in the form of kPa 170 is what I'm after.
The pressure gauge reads kPa 82.5
